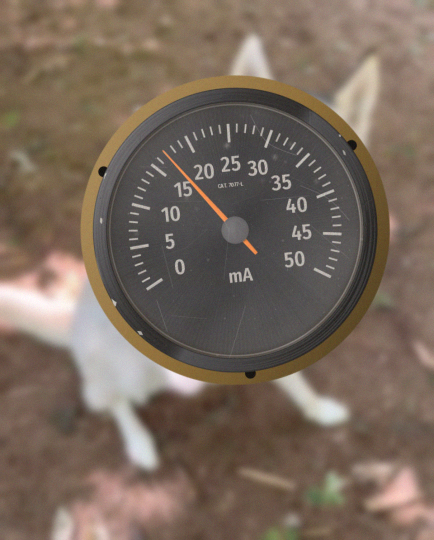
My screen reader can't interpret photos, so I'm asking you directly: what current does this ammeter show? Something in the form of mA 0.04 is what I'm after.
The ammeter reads mA 17
